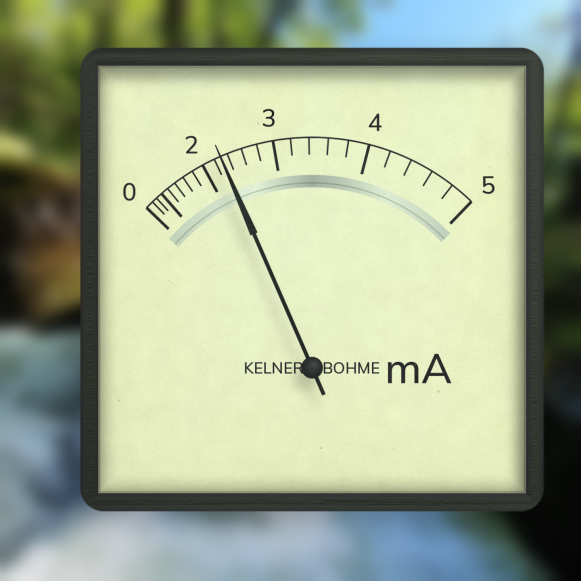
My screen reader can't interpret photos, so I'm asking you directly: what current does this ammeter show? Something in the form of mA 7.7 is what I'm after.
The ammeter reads mA 2.3
